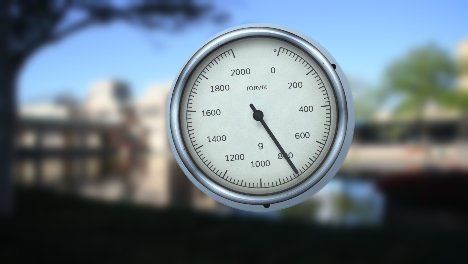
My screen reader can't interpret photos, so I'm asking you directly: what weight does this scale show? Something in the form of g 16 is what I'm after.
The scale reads g 800
